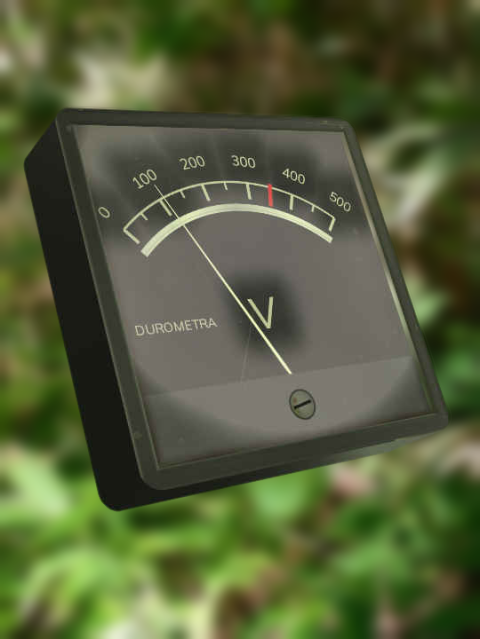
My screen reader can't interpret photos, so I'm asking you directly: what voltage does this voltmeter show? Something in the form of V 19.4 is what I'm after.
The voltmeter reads V 100
